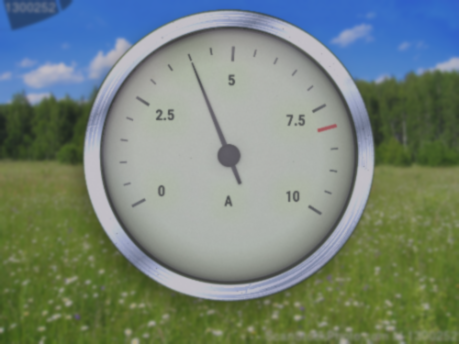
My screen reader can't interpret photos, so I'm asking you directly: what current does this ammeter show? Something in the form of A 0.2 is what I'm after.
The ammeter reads A 4
